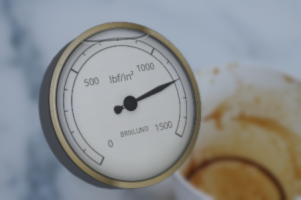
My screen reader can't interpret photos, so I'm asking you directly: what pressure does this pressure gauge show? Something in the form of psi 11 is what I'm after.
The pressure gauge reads psi 1200
